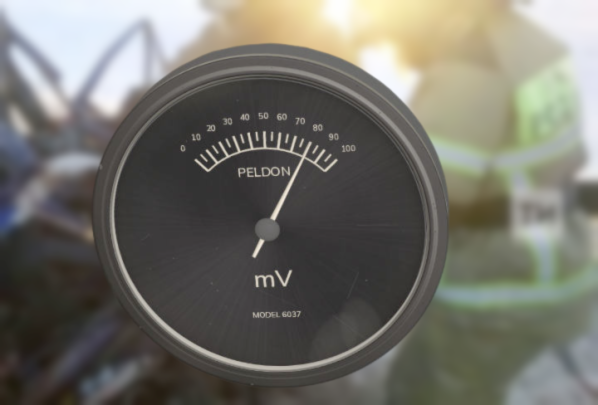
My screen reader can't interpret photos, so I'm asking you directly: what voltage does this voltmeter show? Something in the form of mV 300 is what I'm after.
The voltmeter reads mV 80
